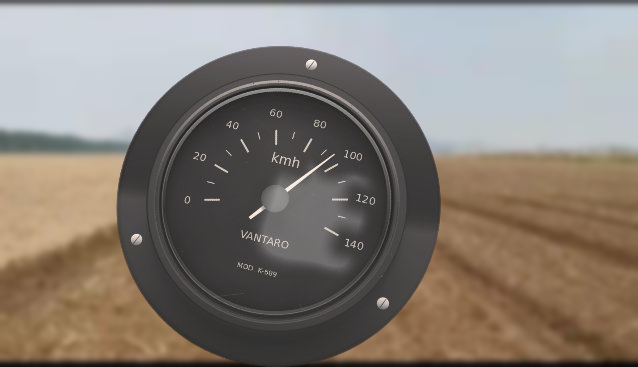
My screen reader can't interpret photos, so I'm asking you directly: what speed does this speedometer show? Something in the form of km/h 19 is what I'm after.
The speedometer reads km/h 95
